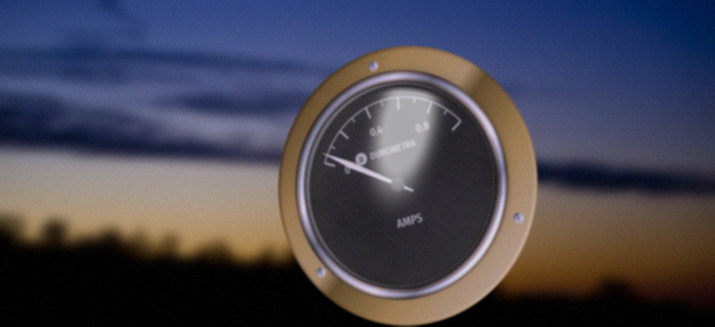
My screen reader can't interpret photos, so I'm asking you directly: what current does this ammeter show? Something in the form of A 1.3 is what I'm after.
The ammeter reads A 0.05
